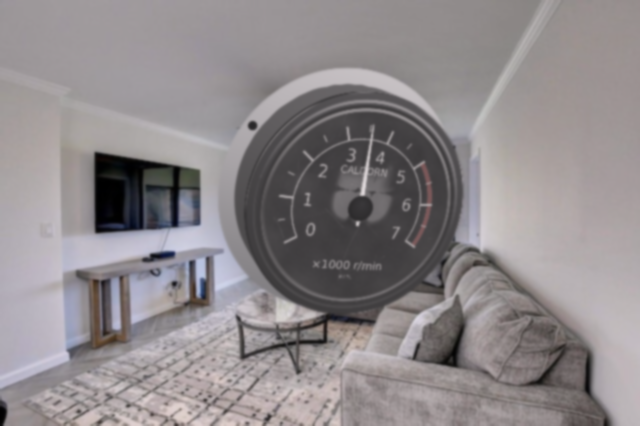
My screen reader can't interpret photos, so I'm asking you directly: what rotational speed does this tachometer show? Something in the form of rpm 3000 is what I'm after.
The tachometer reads rpm 3500
